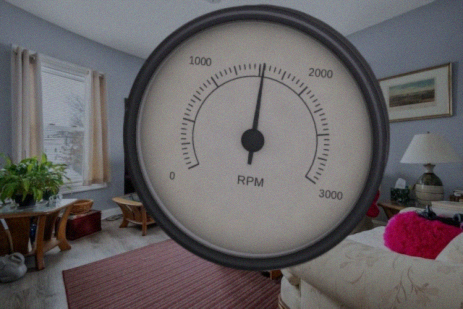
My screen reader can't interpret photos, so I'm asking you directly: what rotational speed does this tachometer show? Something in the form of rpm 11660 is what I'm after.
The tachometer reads rpm 1550
